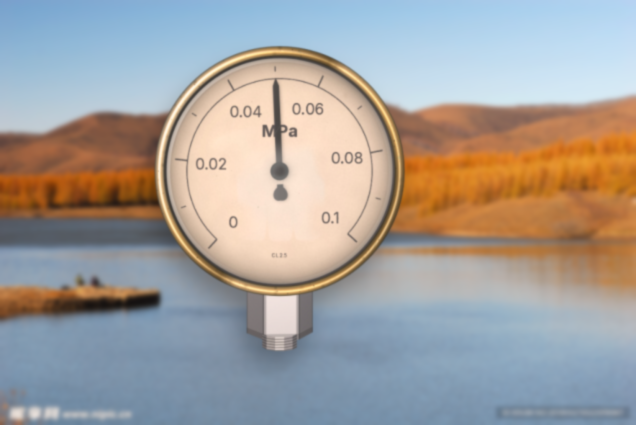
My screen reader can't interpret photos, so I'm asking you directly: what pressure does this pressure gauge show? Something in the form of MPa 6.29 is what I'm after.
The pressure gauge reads MPa 0.05
